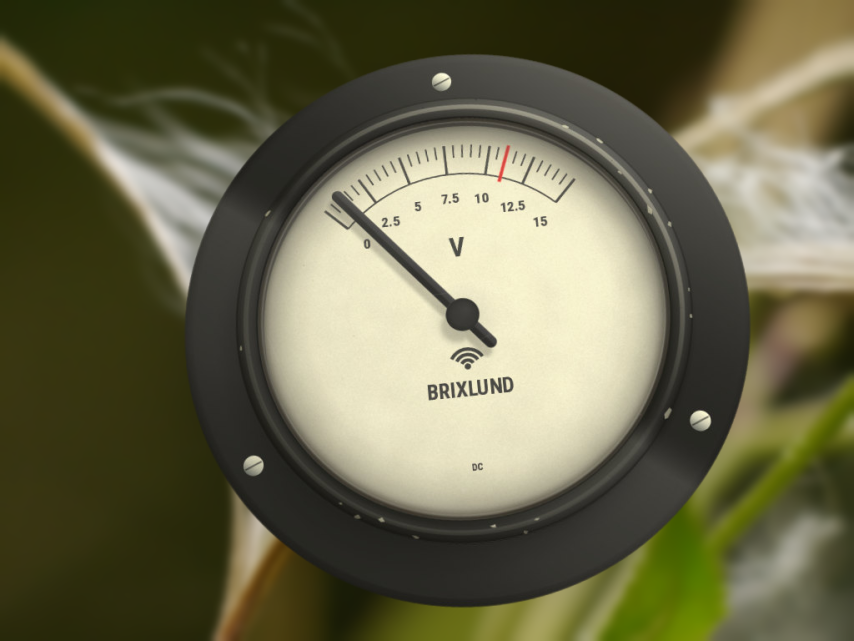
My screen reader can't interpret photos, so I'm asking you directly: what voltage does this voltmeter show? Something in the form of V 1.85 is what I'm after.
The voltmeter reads V 1
